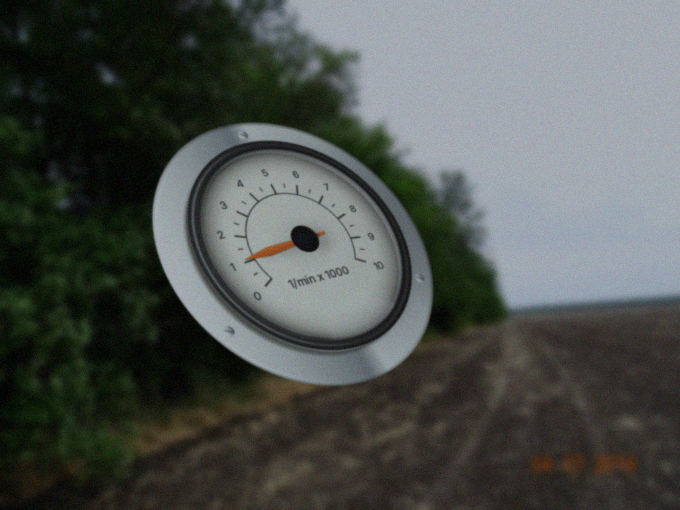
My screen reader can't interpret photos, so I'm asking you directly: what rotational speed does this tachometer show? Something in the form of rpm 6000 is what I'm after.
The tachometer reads rpm 1000
